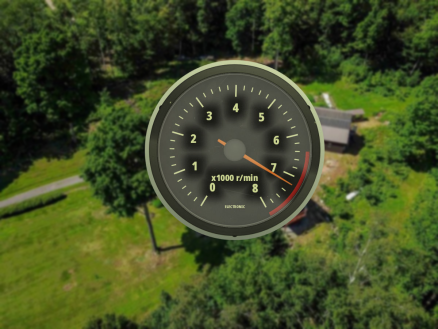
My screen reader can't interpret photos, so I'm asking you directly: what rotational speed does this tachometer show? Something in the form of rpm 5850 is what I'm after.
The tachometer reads rpm 7200
